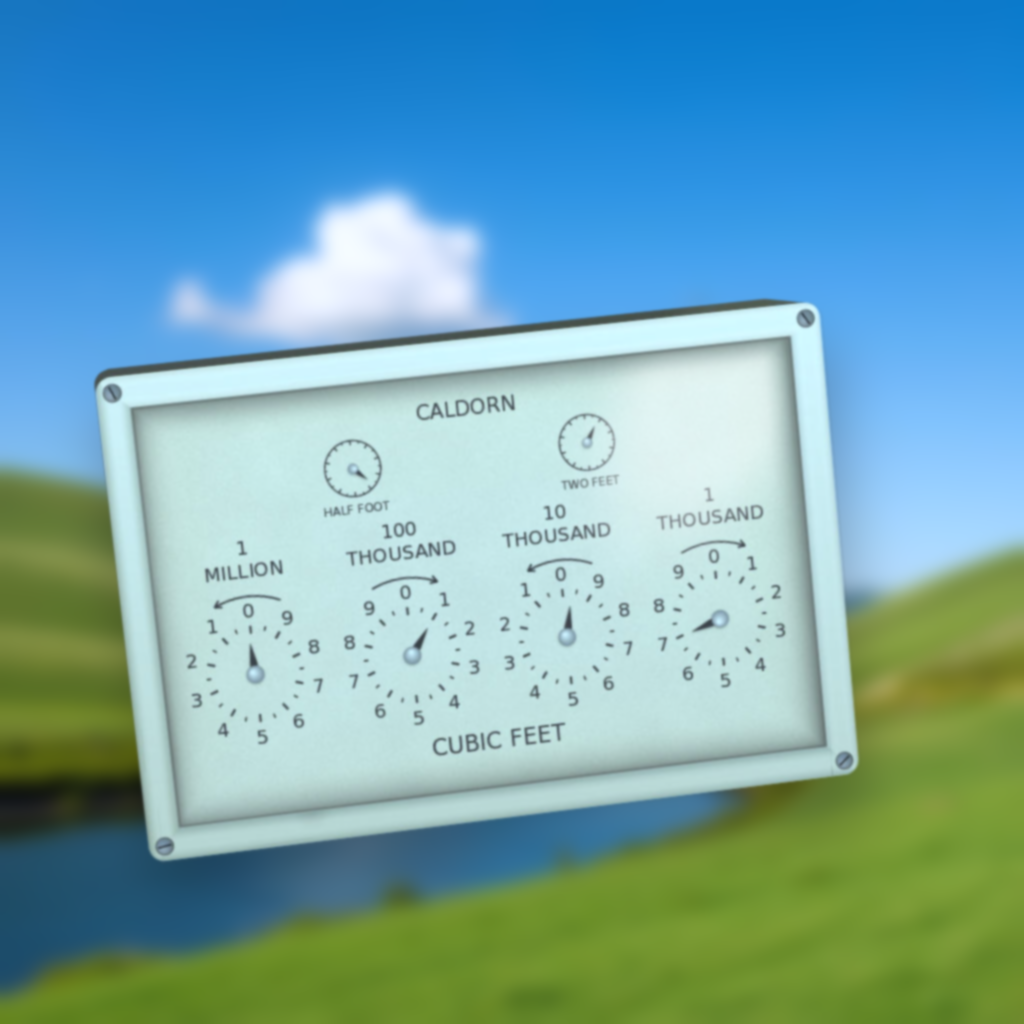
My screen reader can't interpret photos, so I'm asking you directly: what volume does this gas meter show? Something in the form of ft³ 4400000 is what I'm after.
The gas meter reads ft³ 9700
